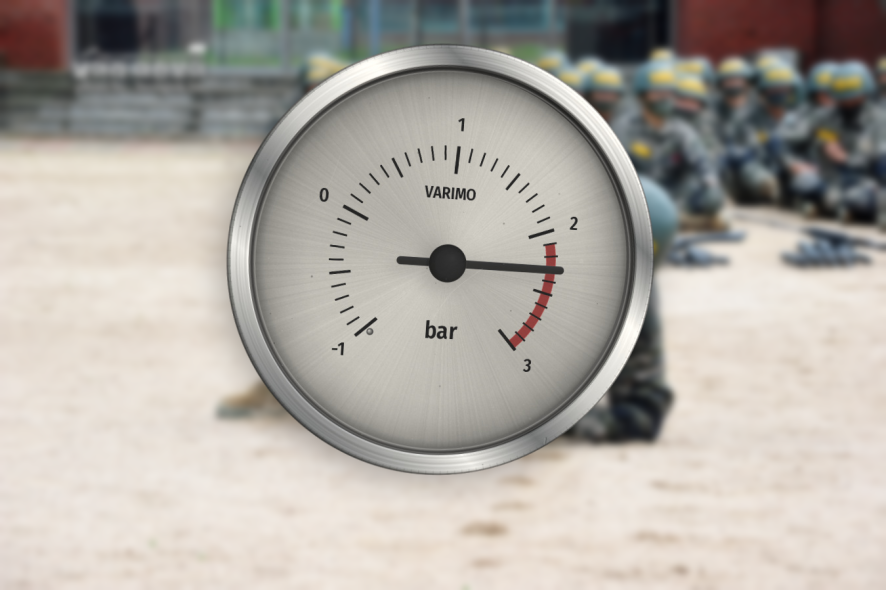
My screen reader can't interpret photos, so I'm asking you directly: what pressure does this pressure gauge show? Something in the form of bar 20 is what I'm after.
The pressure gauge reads bar 2.3
